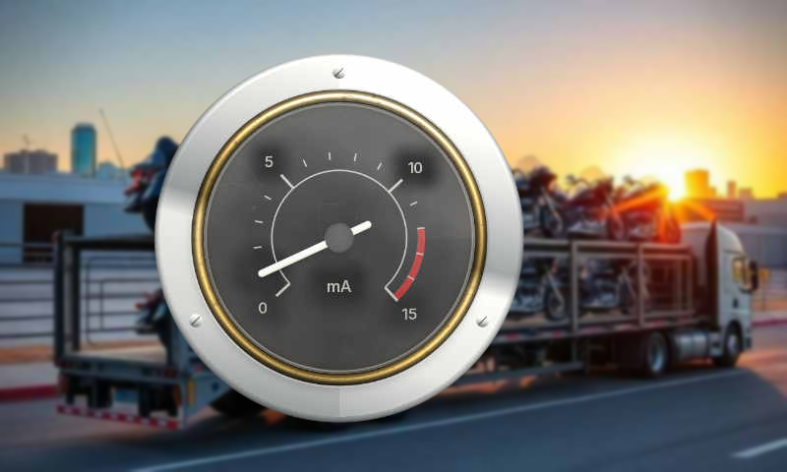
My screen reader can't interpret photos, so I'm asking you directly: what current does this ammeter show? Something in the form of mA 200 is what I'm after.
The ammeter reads mA 1
